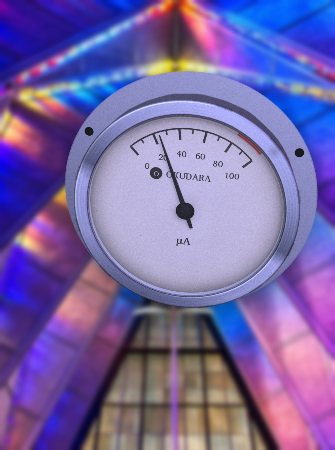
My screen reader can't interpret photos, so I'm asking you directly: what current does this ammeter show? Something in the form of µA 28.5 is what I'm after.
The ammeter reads µA 25
